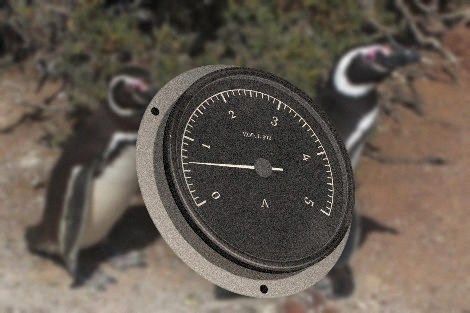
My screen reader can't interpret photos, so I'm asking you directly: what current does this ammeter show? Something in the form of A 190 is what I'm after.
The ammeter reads A 0.6
